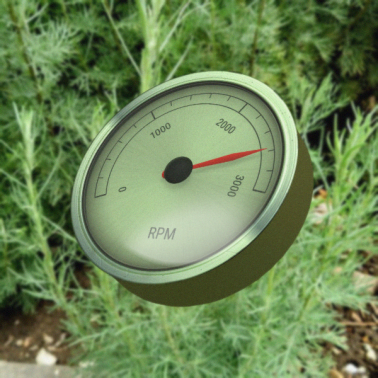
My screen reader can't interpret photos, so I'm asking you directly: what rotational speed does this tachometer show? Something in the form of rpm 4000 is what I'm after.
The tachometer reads rpm 2600
